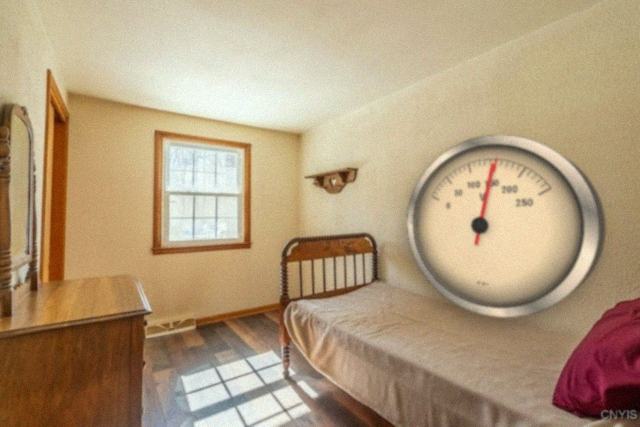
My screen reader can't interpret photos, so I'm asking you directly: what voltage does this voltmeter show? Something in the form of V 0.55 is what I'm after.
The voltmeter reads V 150
